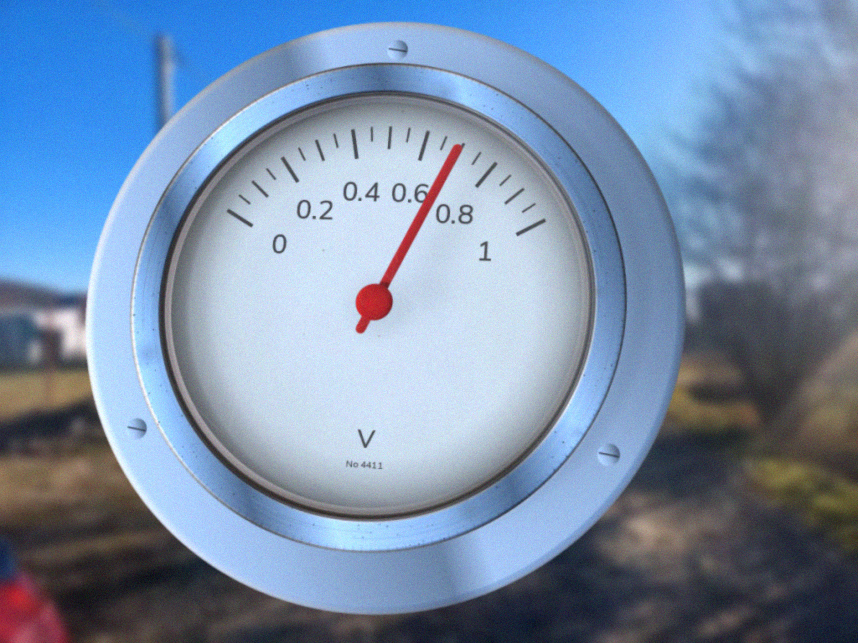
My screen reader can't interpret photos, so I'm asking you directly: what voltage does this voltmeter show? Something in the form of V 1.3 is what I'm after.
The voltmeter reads V 0.7
